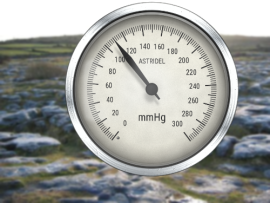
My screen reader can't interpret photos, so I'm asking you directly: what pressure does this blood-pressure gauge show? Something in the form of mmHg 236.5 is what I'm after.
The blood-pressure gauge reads mmHg 110
